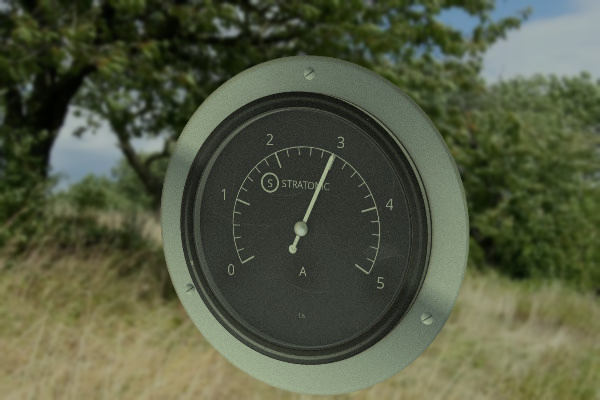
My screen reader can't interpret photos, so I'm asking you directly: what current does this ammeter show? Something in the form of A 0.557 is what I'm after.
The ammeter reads A 3
